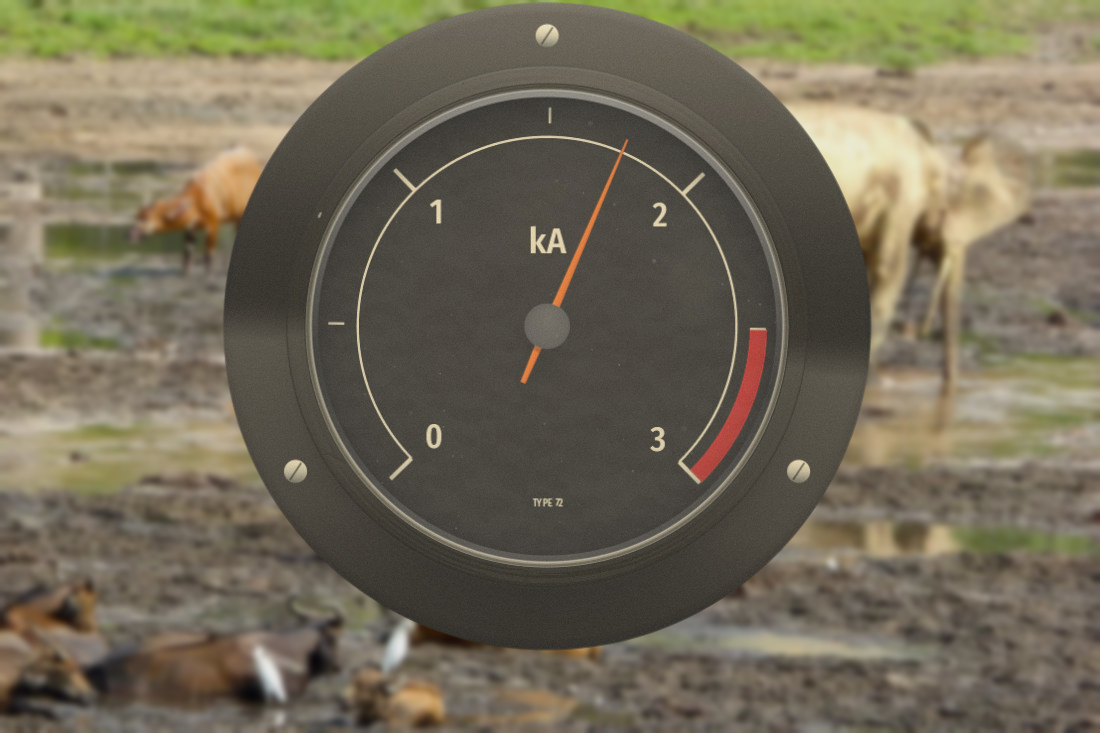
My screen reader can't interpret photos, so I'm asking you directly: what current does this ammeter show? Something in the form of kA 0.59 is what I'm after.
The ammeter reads kA 1.75
